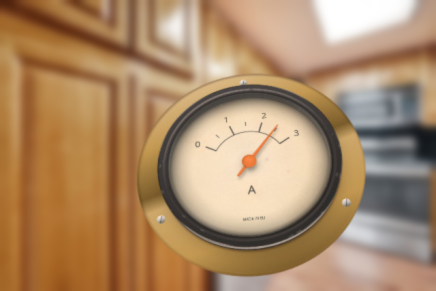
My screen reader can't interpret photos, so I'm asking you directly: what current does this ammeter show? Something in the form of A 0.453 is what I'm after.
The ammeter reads A 2.5
